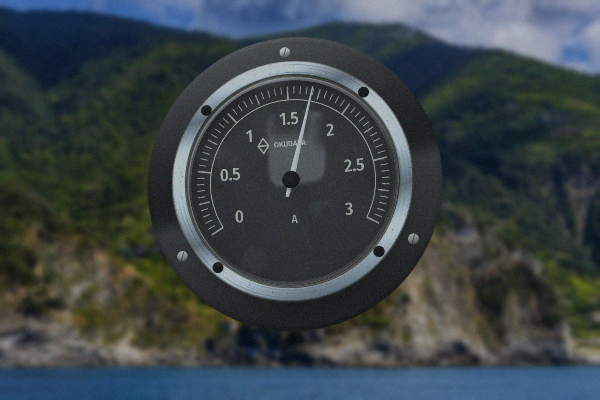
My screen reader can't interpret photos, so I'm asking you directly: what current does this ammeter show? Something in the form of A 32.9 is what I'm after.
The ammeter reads A 1.7
